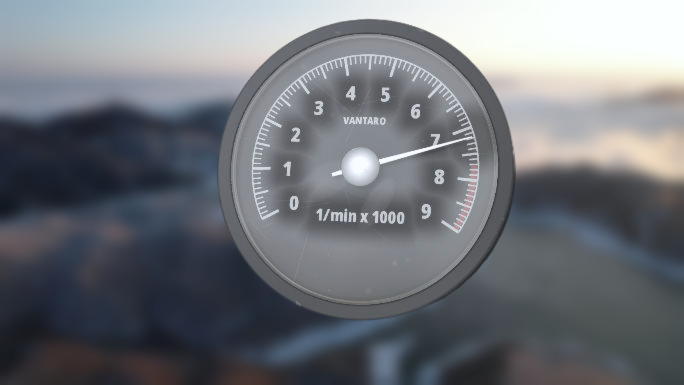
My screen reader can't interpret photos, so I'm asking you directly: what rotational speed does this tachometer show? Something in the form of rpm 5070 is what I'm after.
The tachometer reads rpm 7200
